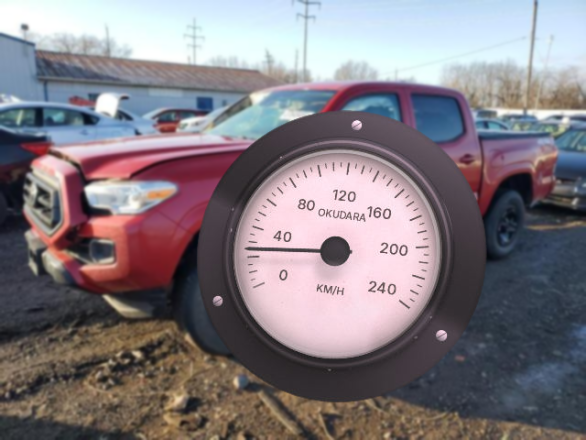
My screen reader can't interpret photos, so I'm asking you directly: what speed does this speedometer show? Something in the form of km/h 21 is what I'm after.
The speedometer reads km/h 25
